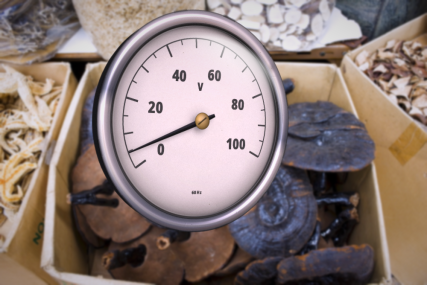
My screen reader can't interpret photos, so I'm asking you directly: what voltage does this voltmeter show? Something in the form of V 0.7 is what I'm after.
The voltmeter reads V 5
